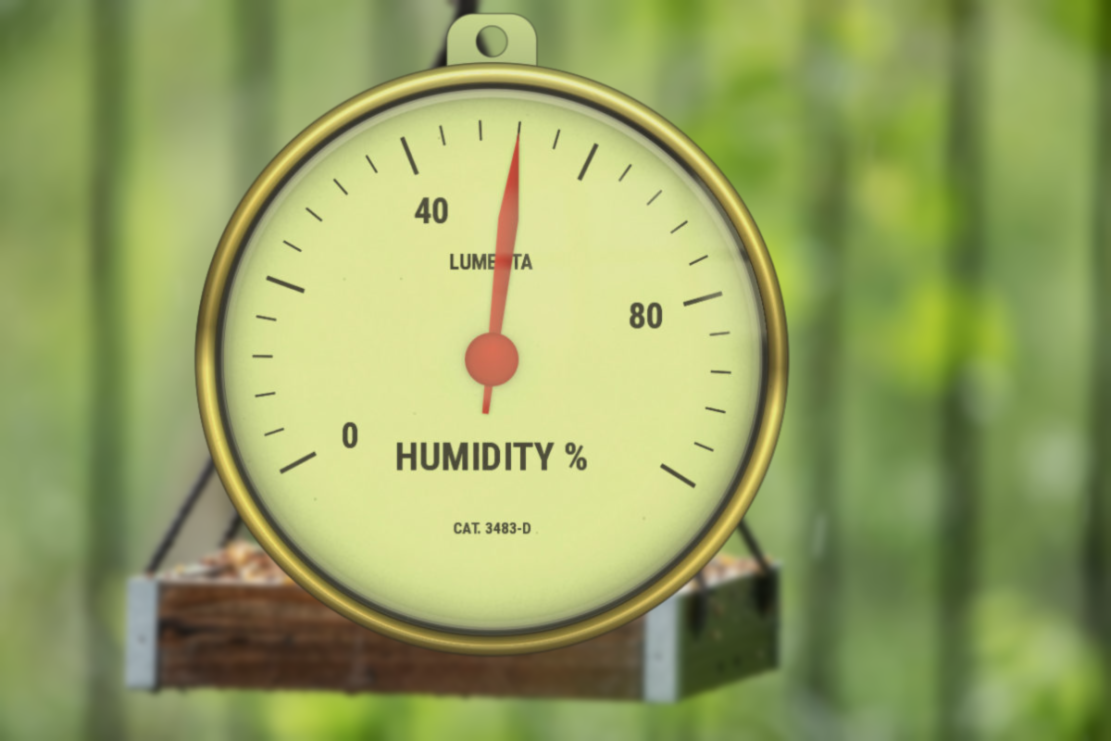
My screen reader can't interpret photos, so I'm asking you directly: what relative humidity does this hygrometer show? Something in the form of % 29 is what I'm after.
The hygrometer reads % 52
